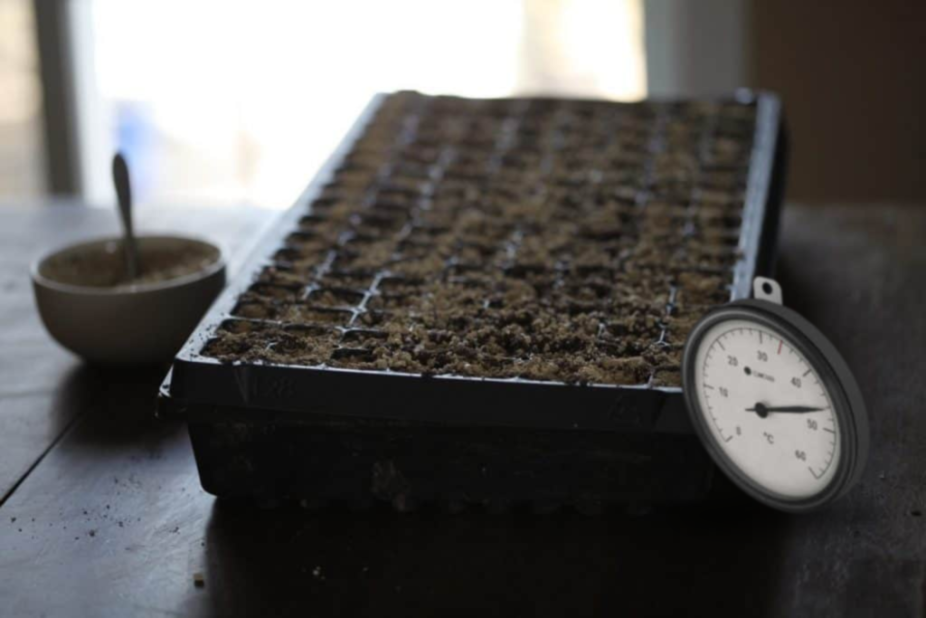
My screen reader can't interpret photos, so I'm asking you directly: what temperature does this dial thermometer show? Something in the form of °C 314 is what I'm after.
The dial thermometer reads °C 46
